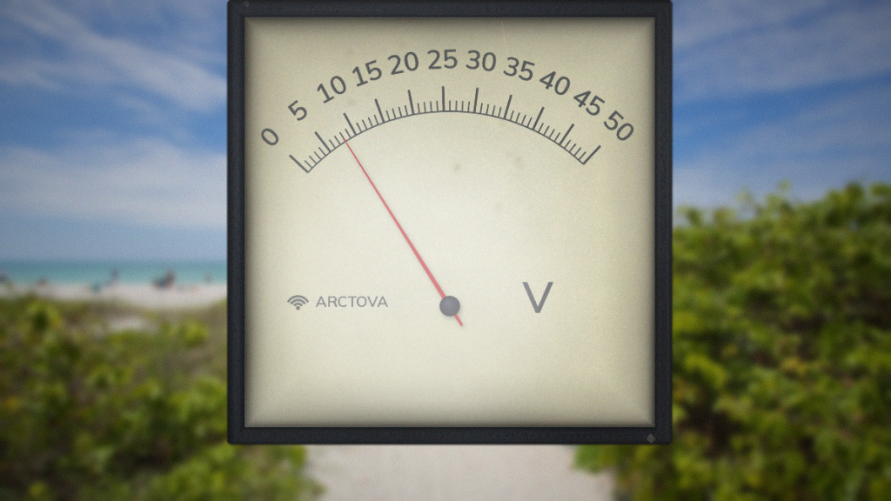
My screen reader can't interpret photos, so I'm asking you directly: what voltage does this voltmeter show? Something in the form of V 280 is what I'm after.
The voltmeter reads V 8
